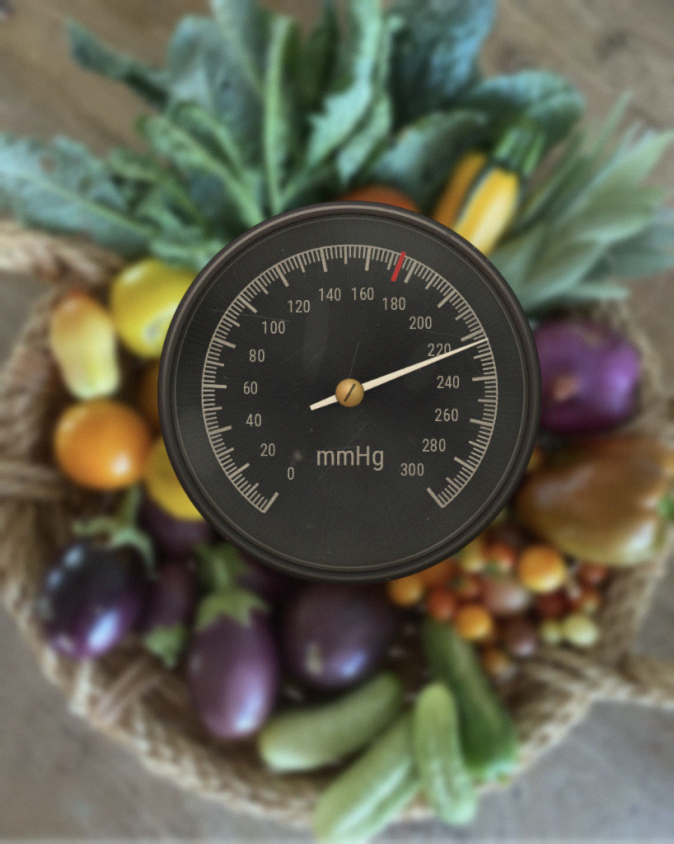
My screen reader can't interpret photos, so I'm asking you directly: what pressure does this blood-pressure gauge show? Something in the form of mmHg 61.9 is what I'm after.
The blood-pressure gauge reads mmHg 224
